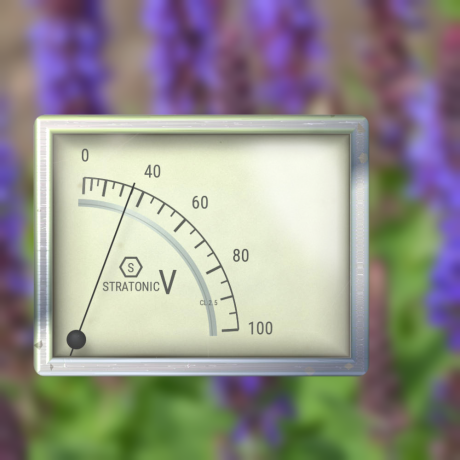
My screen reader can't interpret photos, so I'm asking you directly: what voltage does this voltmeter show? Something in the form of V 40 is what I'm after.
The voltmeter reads V 35
